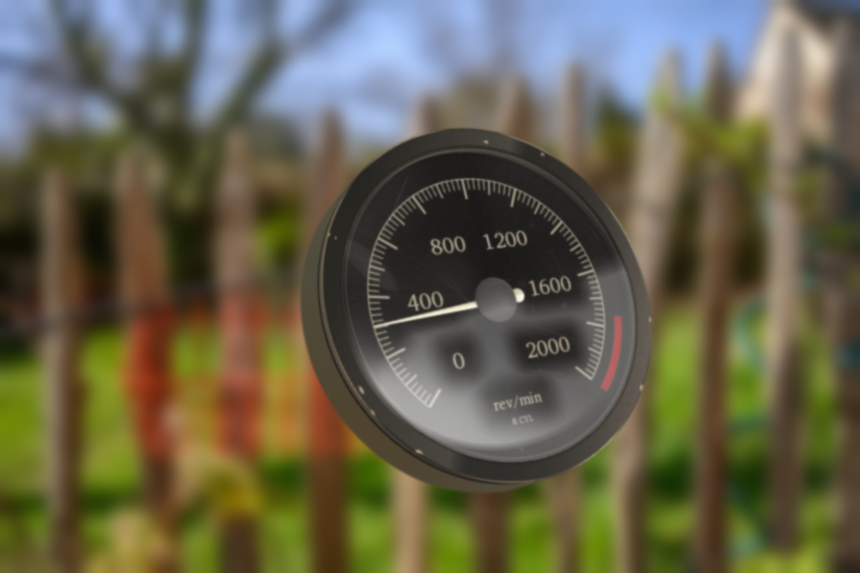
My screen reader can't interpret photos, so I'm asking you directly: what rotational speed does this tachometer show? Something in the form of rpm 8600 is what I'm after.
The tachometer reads rpm 300
